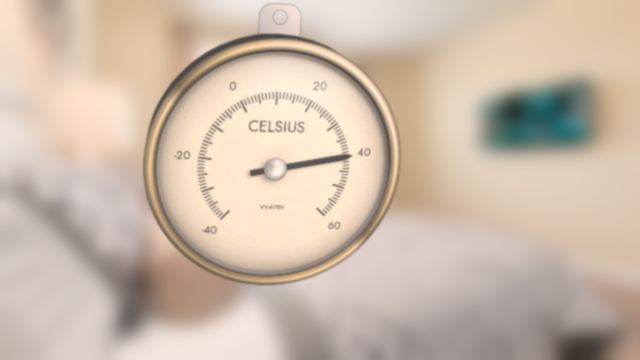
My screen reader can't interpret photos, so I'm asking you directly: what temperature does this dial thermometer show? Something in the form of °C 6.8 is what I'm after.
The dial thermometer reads °C 40
